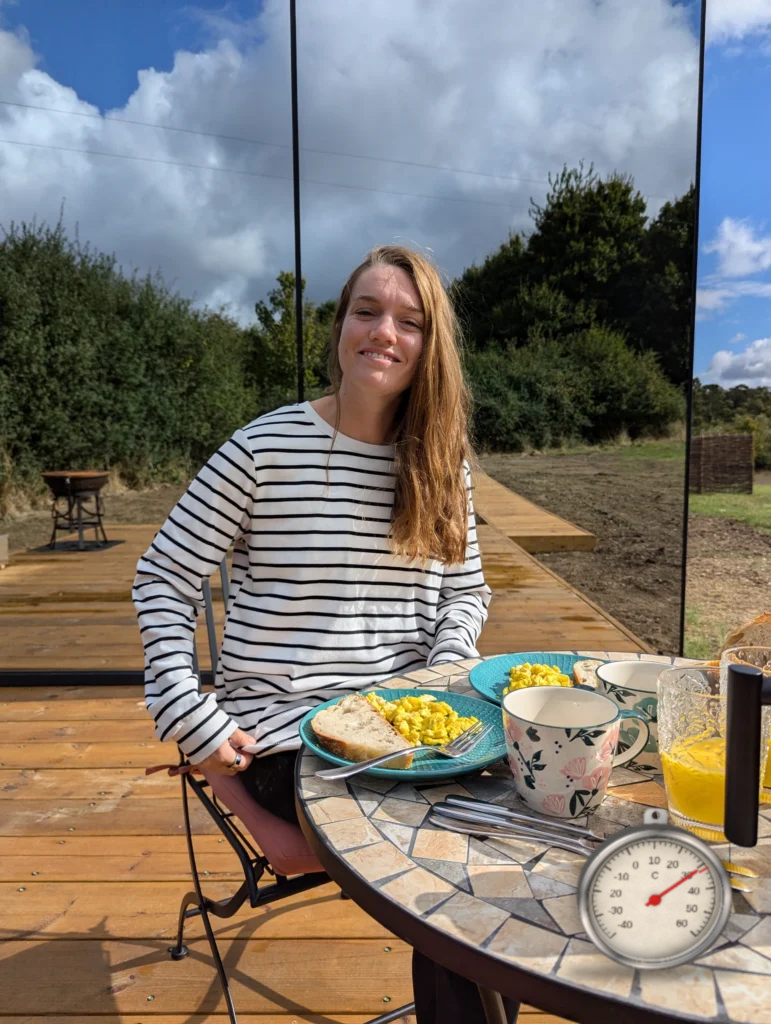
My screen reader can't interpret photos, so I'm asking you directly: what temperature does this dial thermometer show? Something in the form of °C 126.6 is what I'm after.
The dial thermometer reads °C 30
